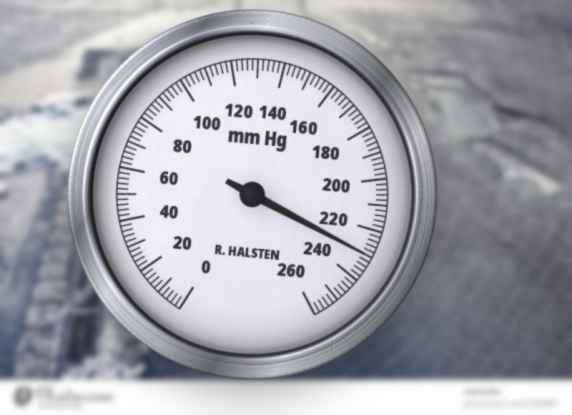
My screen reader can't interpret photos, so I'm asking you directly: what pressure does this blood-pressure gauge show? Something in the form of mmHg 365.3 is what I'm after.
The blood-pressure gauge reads mmHg 230
